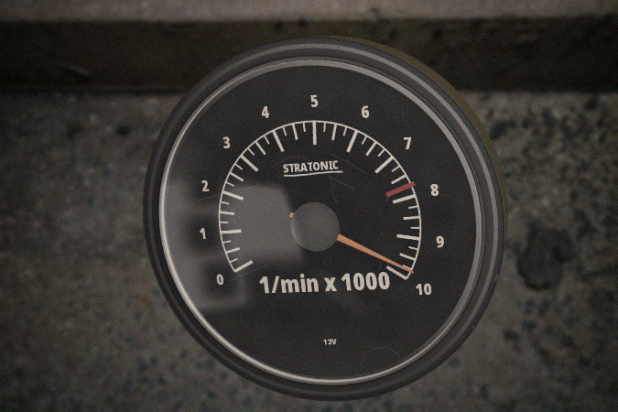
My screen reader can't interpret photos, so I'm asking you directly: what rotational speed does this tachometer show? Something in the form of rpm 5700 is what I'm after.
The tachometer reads rpm 9750
